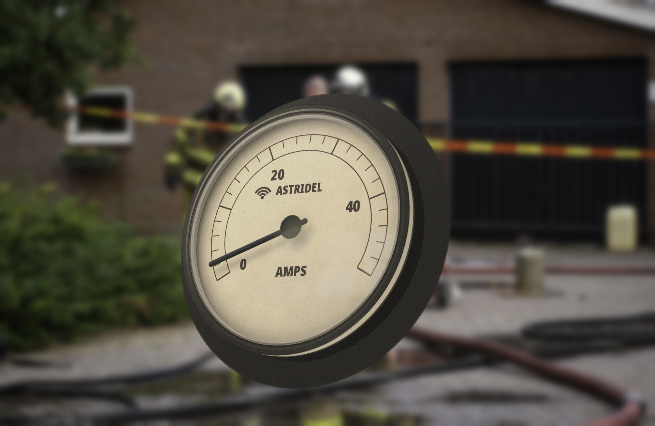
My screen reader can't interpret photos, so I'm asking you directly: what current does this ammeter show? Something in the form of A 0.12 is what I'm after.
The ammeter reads A 2
